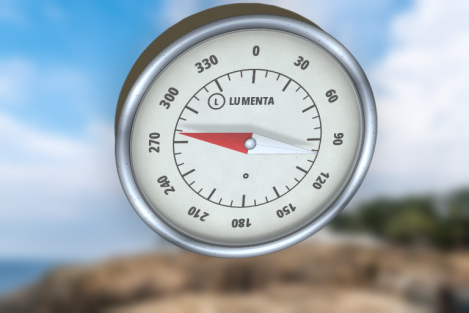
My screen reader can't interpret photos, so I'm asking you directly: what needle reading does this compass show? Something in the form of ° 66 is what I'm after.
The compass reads ° 280
